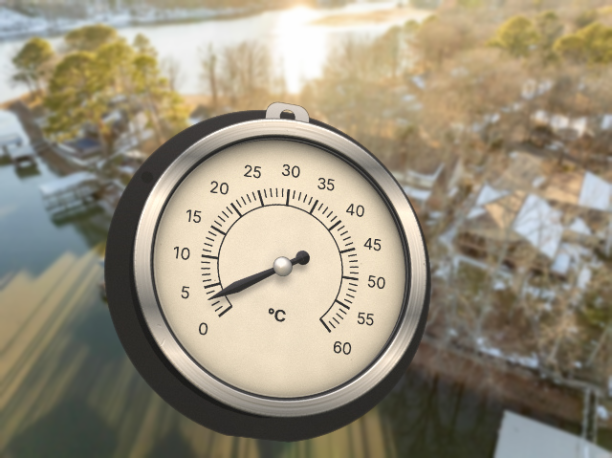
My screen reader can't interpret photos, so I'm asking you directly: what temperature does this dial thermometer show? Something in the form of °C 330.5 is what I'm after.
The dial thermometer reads °C 3
